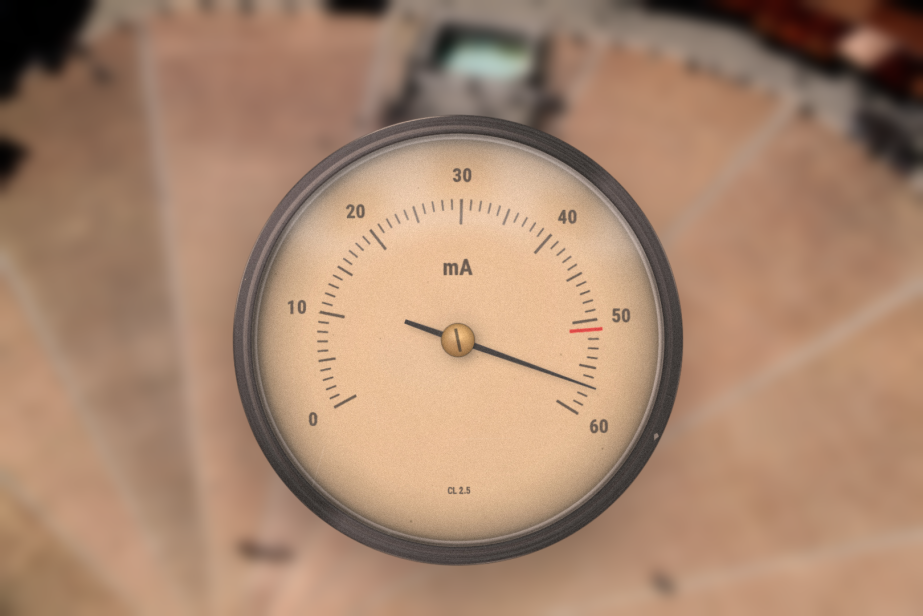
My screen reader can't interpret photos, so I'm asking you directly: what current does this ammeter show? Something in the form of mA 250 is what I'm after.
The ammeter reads mA 57
